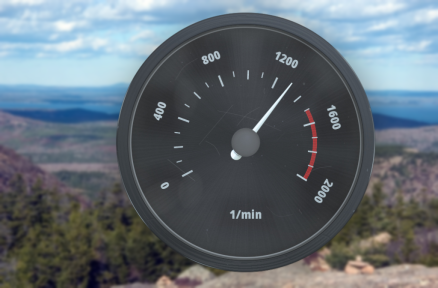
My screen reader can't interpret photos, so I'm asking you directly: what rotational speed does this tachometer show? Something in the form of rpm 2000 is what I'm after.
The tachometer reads rpm 1300
